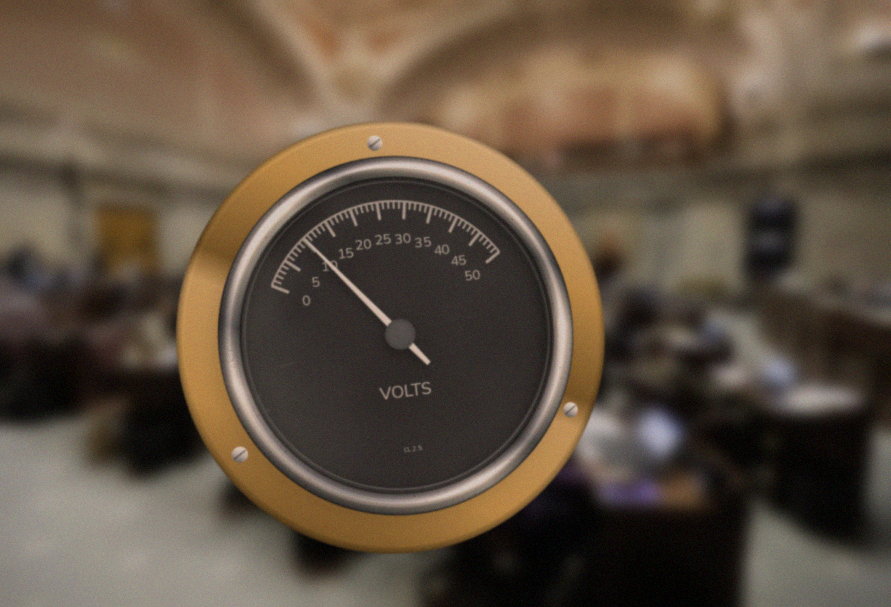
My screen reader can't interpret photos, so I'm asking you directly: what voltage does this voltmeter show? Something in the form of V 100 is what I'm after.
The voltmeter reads V 10
